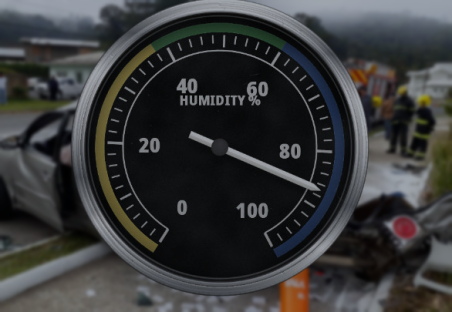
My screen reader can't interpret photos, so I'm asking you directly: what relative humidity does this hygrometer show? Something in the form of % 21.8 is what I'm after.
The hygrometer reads % 87
